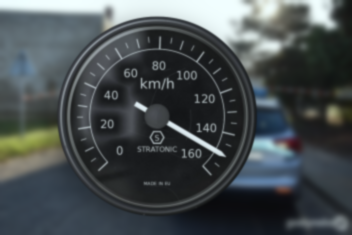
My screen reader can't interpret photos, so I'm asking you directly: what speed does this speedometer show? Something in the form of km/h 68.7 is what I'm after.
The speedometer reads km/h 150
